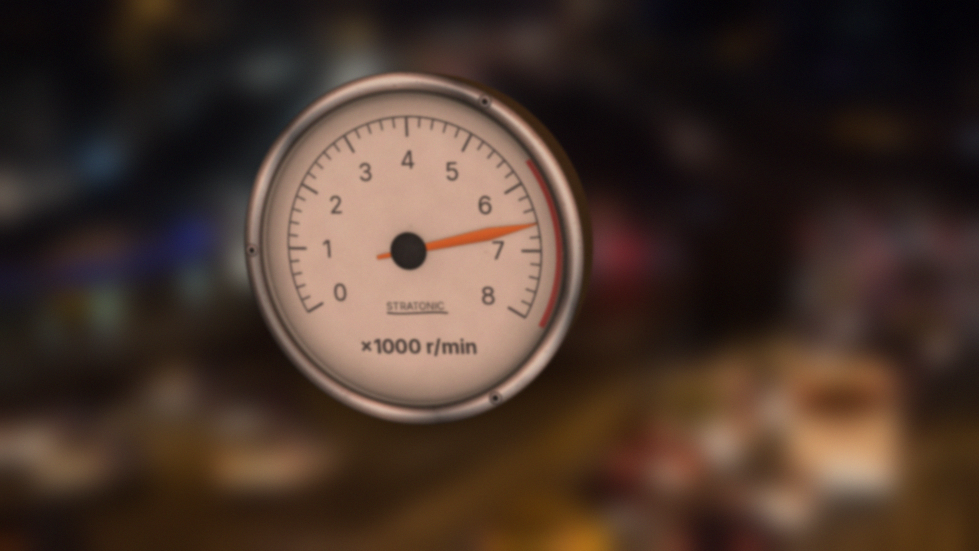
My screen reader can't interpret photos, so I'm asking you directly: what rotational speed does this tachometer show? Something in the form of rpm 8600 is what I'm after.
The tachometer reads rpm 6600
